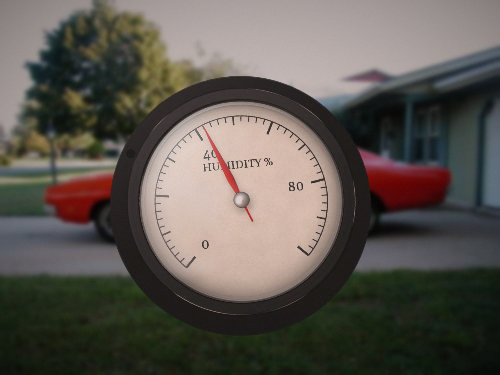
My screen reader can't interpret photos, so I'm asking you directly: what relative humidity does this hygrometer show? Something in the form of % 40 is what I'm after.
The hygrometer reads % 42
